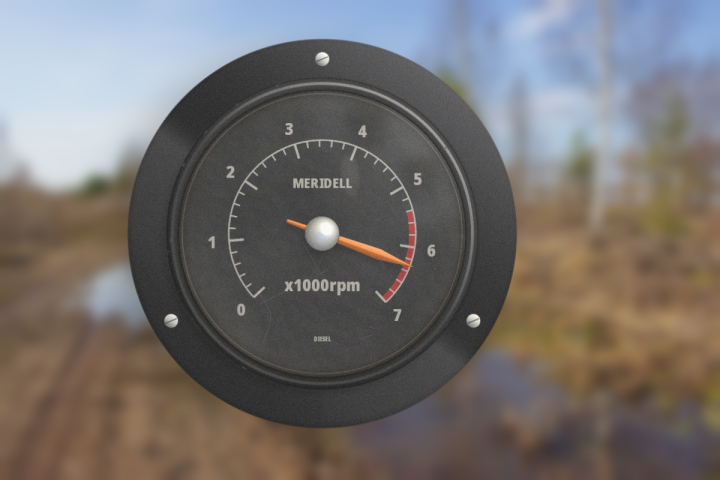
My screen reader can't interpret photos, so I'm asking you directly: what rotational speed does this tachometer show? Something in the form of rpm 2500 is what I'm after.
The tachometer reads rpm 6300
